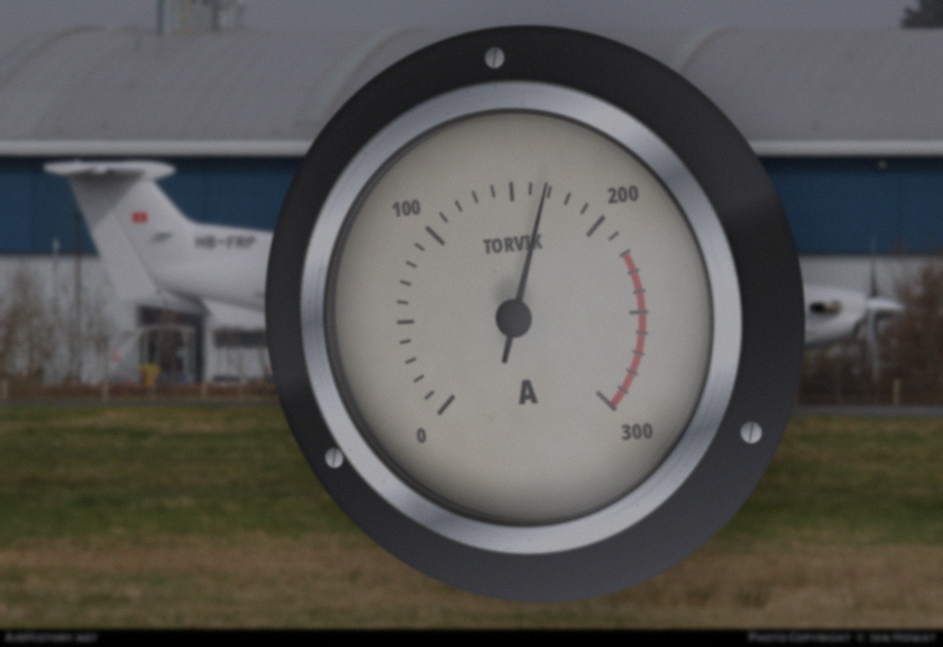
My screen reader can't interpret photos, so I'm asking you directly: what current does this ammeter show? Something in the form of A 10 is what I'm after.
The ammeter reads A 170
